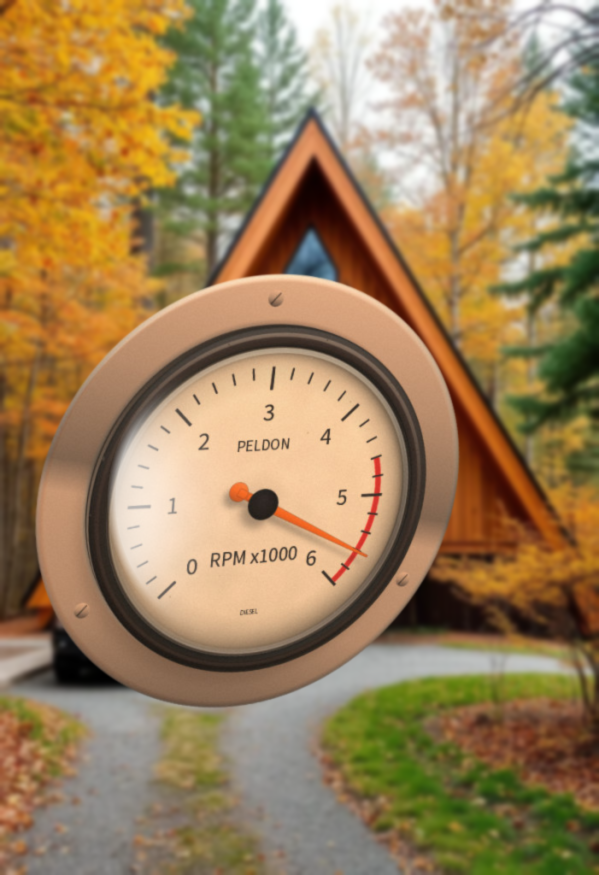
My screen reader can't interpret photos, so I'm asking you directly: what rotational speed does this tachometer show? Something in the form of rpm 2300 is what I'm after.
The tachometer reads rpm 5600
